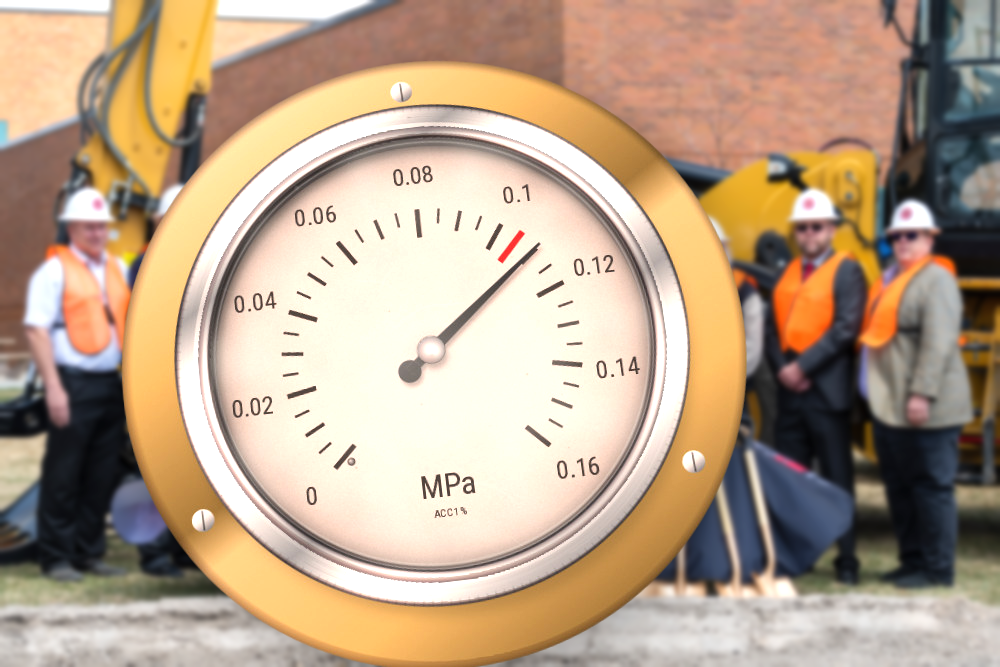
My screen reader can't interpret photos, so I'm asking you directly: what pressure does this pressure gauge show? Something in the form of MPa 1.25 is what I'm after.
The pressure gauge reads MPa 0.11
